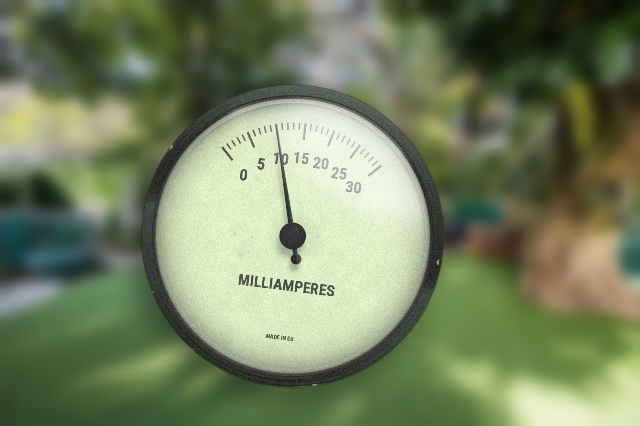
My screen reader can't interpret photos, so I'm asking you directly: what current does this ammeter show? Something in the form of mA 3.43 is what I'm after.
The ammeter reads mA 10
